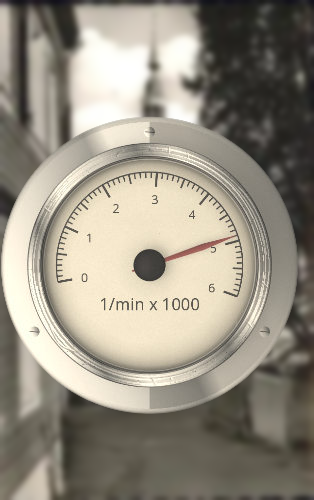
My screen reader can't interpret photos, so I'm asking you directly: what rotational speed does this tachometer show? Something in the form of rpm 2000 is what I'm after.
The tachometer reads rpm 4900
